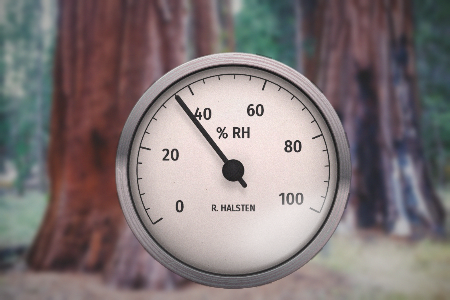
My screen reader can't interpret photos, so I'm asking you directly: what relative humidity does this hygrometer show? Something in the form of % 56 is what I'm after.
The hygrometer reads % 36
